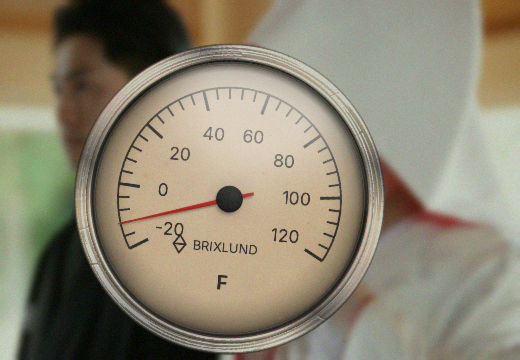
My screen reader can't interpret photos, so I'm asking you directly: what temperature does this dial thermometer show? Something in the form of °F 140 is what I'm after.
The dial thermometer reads °F -12
